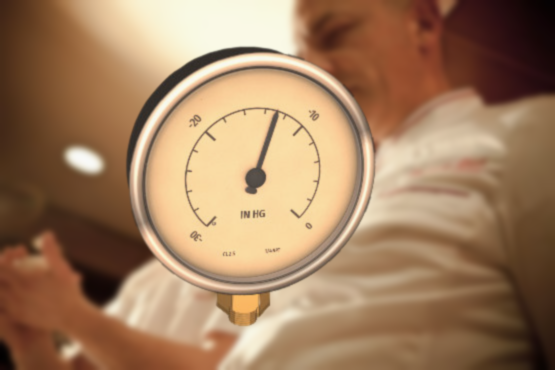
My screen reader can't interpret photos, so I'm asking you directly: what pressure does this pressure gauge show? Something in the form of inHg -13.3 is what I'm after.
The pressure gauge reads inHg -13
